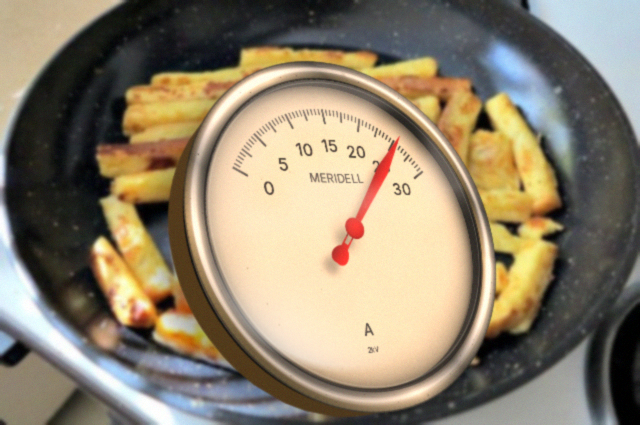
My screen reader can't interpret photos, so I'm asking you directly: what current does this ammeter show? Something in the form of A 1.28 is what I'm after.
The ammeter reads A 25
